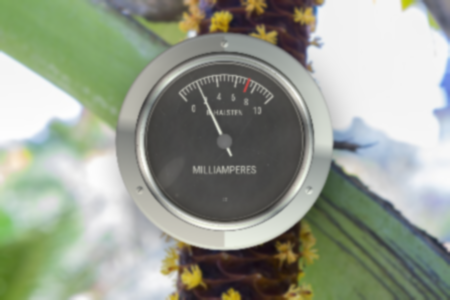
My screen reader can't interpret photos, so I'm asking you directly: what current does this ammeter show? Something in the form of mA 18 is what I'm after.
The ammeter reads mA 2
